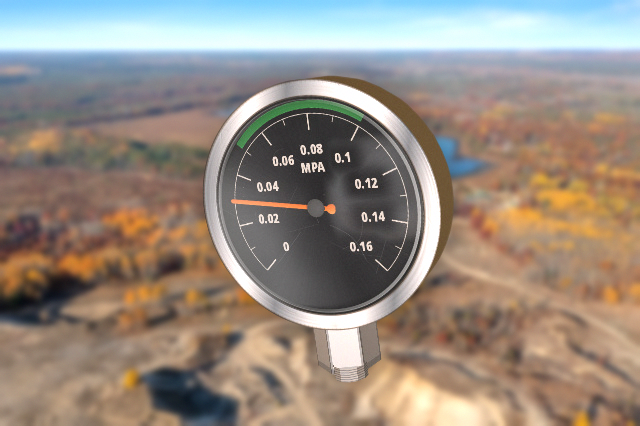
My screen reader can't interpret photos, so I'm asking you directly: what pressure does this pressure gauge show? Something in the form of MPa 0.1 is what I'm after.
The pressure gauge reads MPa 0.03
